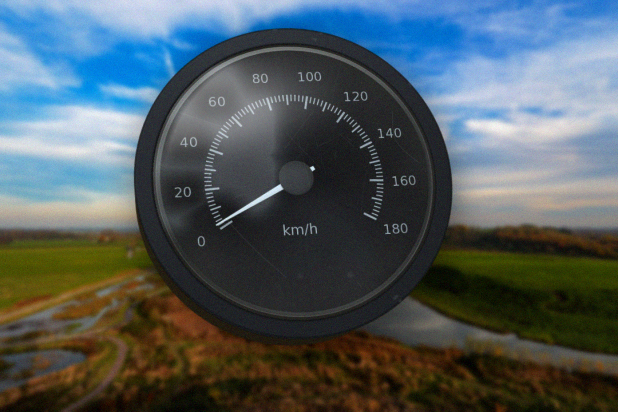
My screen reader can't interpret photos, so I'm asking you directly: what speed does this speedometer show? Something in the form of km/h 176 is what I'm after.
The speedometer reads km/h 2
